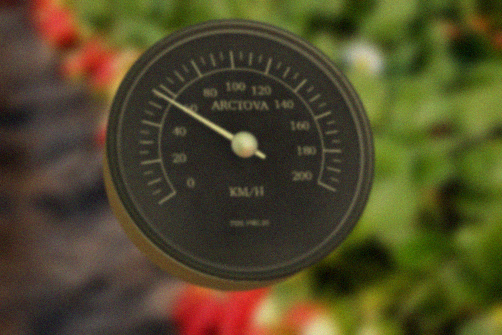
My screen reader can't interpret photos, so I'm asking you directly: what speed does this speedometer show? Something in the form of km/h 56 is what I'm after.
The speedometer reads km/h 55
